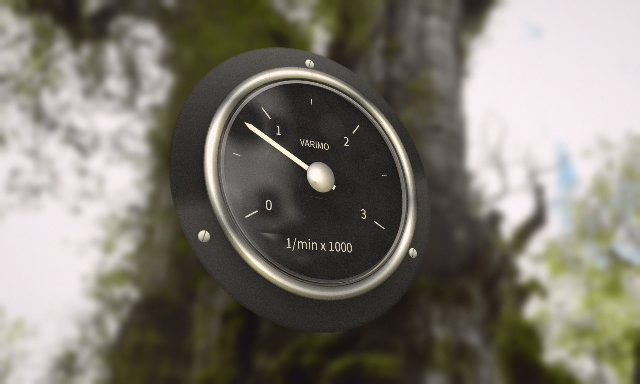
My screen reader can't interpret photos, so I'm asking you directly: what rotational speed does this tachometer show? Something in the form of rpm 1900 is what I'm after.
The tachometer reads rpm 750
